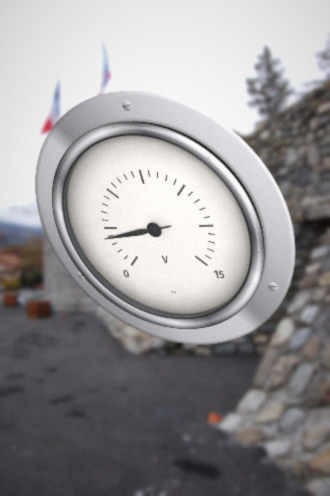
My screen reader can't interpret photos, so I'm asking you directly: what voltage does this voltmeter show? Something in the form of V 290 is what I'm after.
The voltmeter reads V 2
